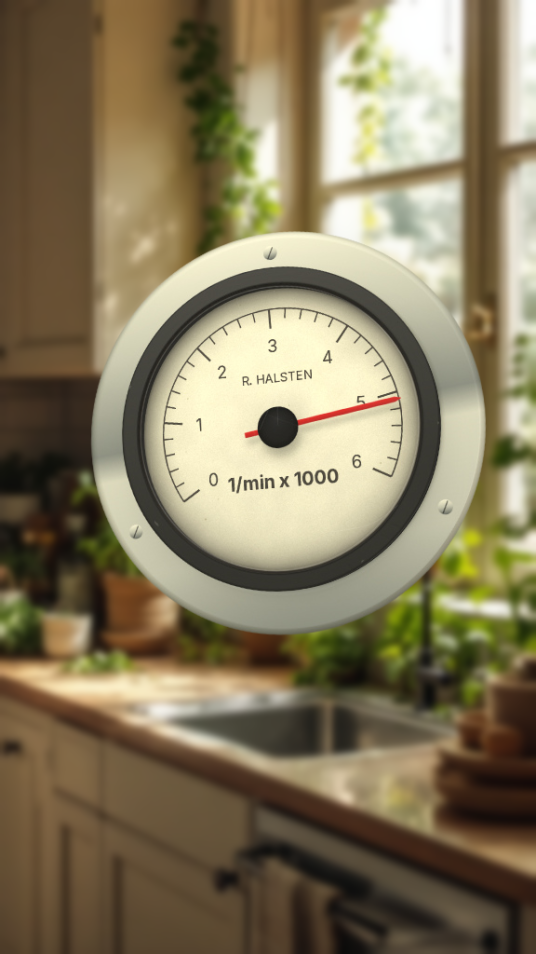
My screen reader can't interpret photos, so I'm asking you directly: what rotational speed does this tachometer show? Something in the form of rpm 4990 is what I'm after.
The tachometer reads rpm 5100
